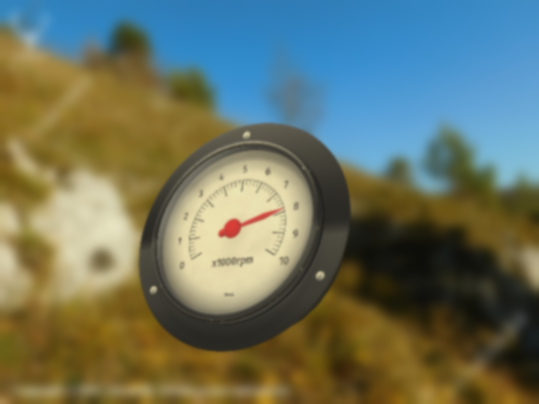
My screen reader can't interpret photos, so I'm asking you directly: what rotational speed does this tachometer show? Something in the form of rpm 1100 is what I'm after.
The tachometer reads rpm 8000
